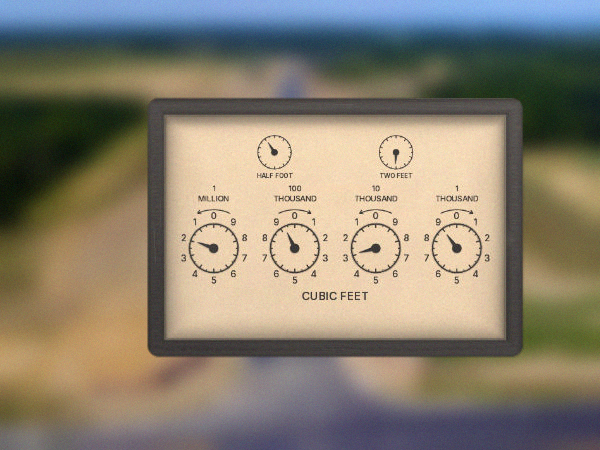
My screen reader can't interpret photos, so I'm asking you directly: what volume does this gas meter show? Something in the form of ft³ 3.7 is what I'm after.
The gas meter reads ft³ 192900
